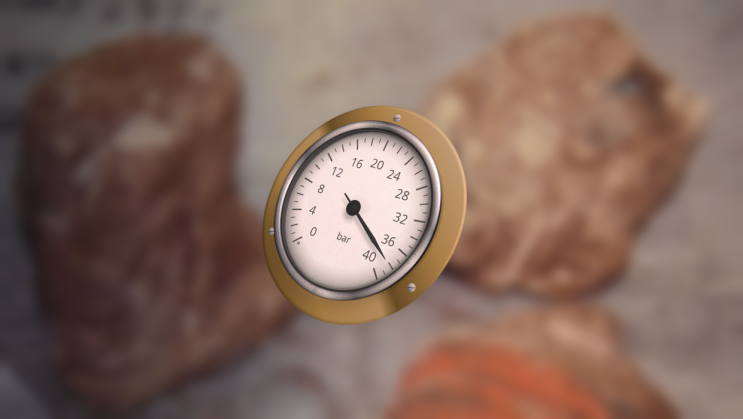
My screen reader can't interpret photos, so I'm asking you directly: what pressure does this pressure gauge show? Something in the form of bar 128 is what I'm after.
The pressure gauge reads bar 38
